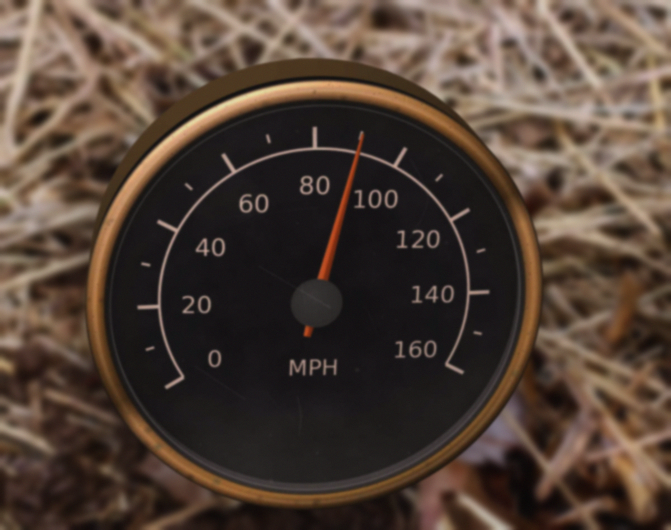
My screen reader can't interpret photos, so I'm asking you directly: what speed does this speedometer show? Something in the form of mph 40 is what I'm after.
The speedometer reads mph 90
